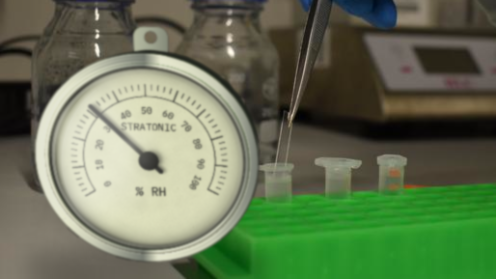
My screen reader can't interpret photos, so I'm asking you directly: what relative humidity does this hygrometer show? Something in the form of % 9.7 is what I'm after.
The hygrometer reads % 32
